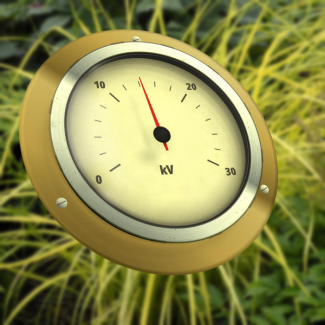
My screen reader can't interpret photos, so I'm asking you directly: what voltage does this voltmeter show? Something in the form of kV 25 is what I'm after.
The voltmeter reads kV 14
